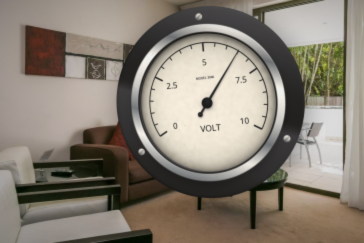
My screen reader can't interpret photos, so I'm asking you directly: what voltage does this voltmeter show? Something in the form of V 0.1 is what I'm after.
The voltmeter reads V 6.5
